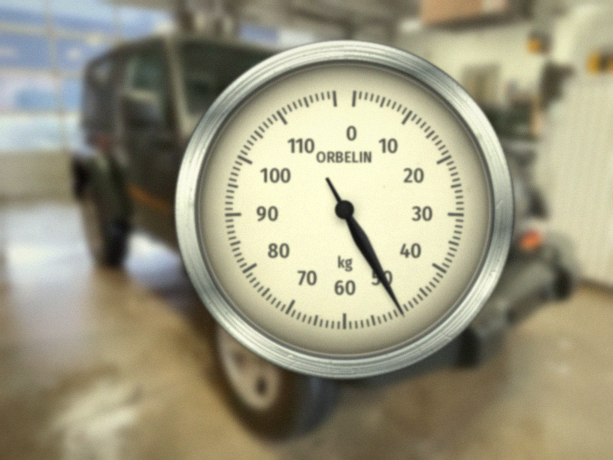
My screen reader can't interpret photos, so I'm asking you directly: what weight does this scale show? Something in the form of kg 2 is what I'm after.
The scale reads kg 50
